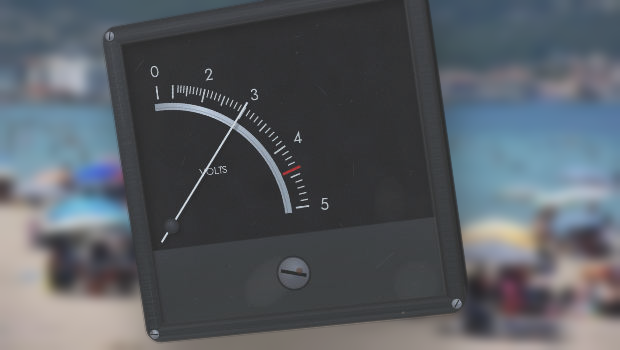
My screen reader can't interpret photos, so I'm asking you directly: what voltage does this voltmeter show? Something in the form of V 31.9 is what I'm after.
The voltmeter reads V 3
